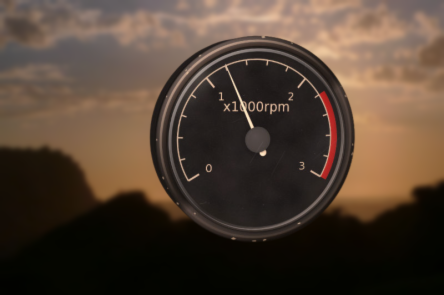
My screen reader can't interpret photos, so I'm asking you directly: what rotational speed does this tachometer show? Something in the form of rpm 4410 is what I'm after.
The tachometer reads rpm 1200
